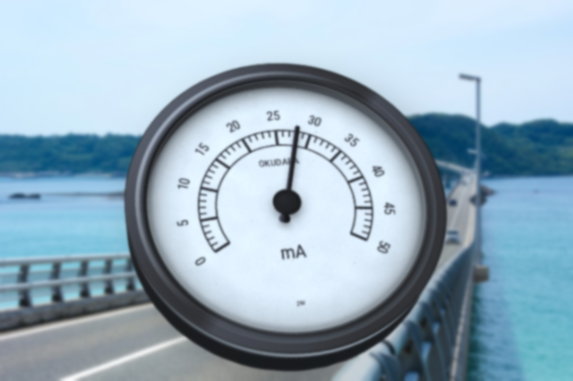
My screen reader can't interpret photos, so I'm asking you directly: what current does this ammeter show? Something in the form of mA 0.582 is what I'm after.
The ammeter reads mA 28
